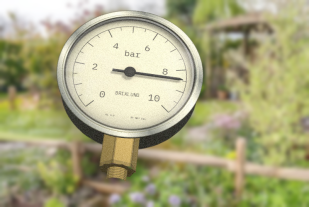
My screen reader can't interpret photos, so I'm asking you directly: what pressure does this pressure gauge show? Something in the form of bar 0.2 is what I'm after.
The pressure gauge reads bar 8.5
